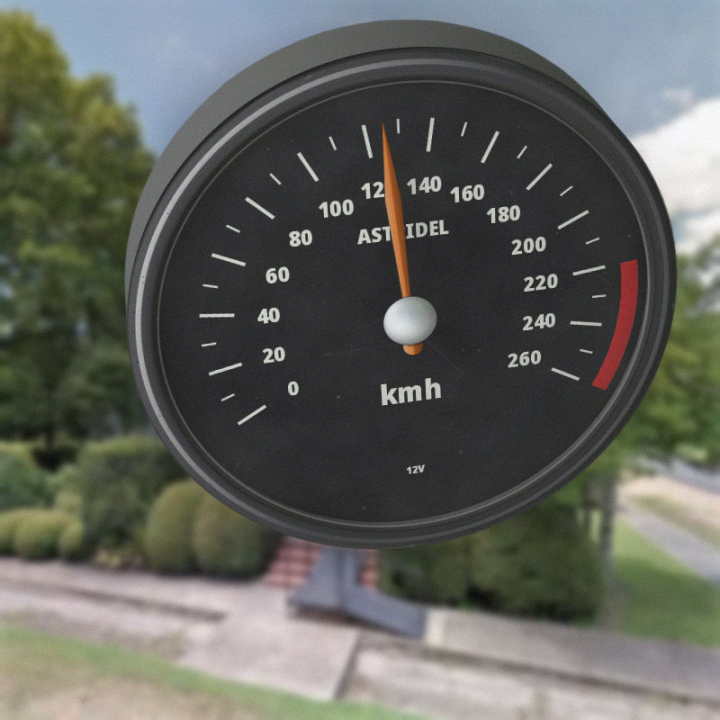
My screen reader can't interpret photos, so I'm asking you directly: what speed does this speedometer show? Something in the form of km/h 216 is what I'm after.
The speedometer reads km/h 125
